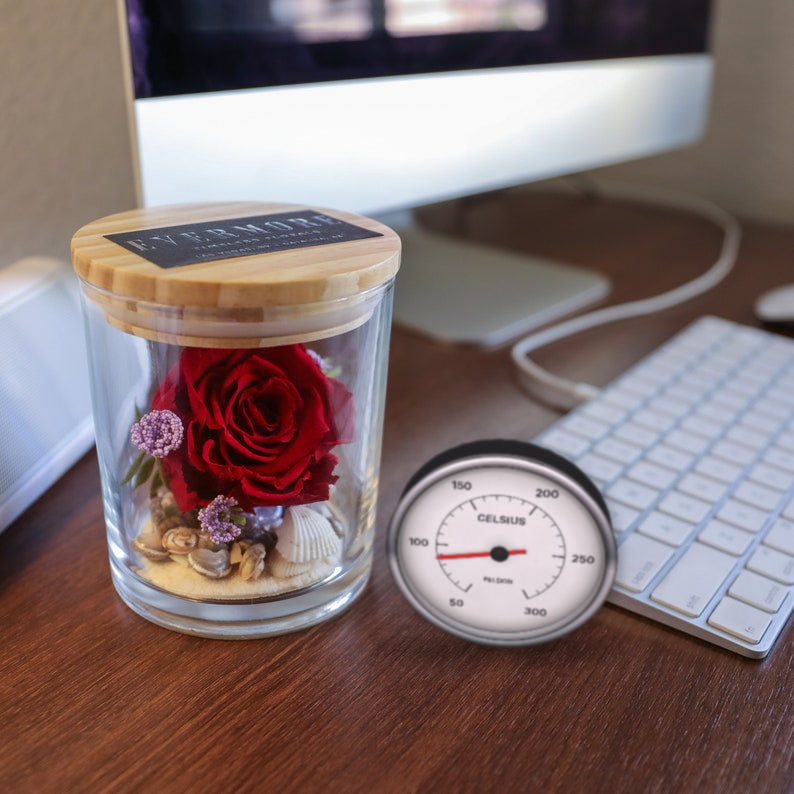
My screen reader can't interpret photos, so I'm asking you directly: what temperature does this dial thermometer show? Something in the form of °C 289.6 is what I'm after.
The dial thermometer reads °C 90
